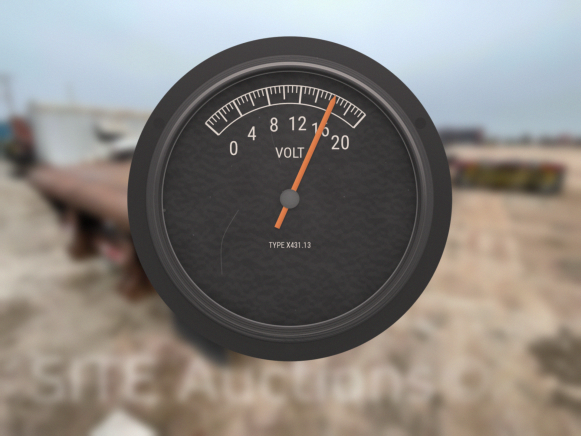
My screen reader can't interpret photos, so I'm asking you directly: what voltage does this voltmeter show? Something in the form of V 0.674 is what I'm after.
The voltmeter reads V 16
